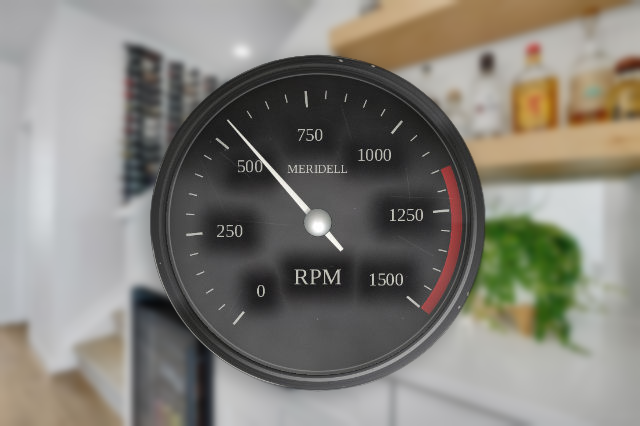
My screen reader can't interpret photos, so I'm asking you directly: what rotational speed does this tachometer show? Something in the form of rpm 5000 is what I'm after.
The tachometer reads rpm 550
